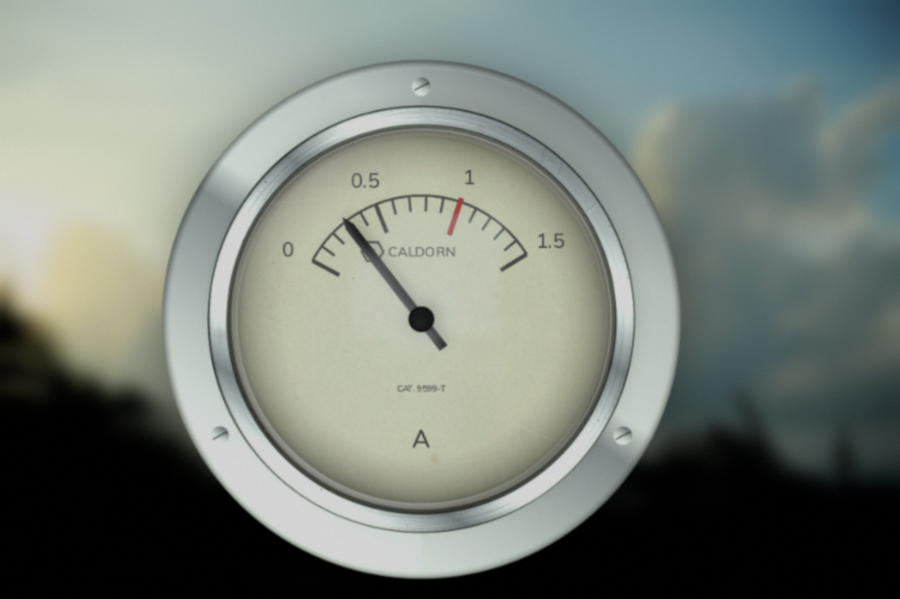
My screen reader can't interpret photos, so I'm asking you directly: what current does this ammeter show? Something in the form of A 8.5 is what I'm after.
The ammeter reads A 0.3
